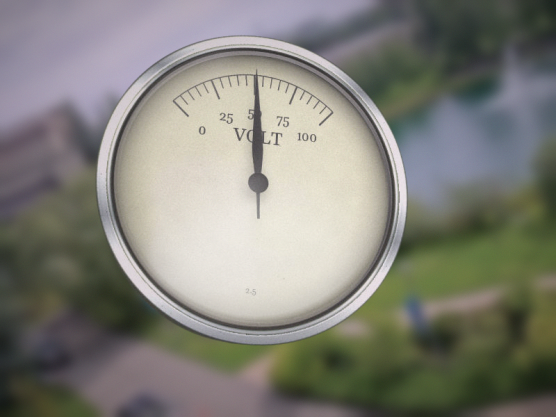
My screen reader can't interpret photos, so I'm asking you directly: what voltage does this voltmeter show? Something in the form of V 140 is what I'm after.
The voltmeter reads V 50
